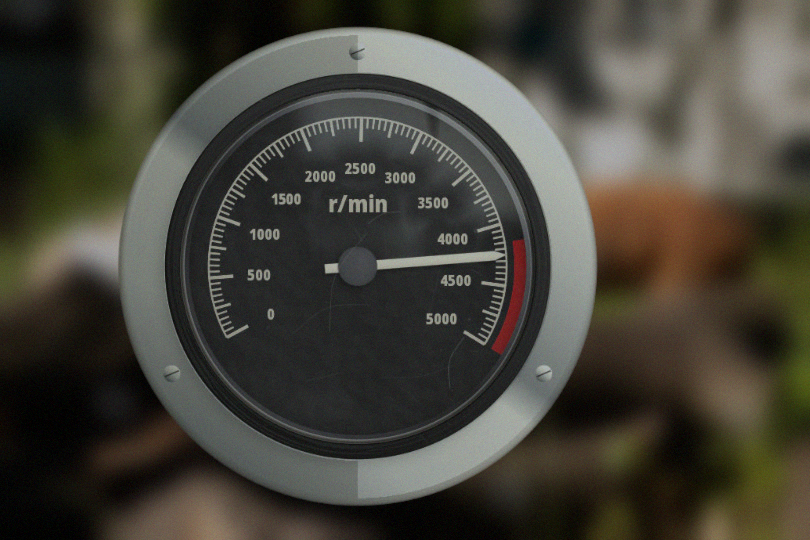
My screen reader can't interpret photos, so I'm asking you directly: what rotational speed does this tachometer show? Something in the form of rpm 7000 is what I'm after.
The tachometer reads rpm 4250
